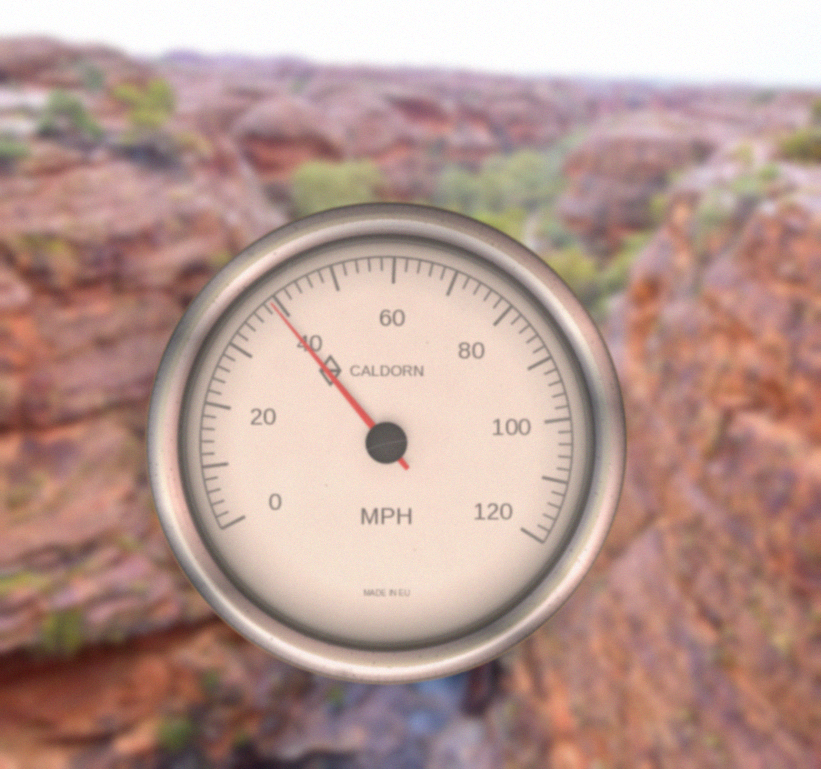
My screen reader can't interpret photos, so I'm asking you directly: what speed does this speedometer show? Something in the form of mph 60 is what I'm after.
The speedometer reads mph 39
